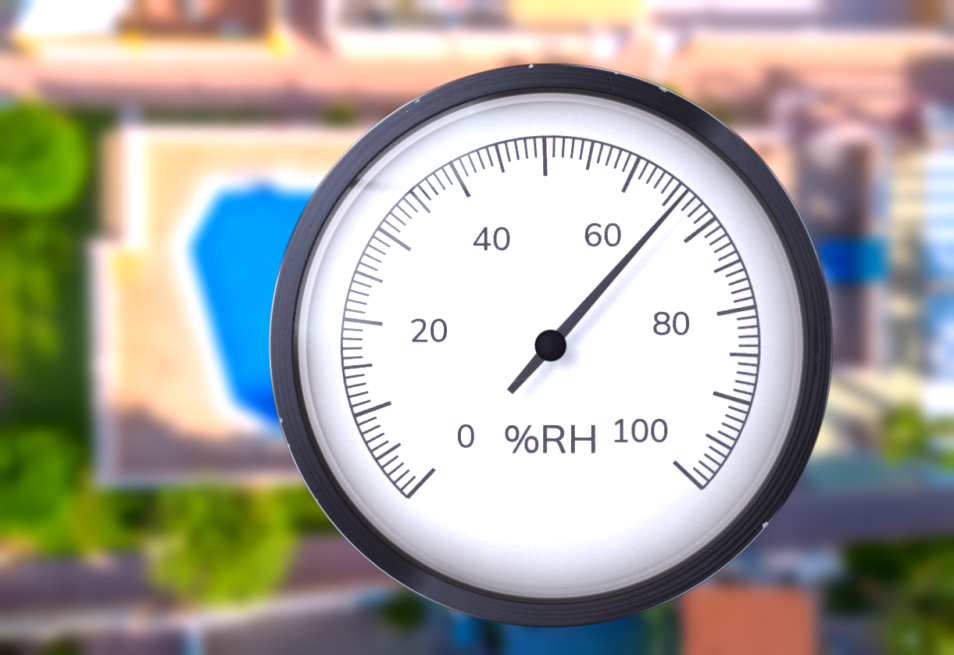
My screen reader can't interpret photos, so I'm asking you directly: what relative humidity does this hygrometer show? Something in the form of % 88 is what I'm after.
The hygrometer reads % 66
